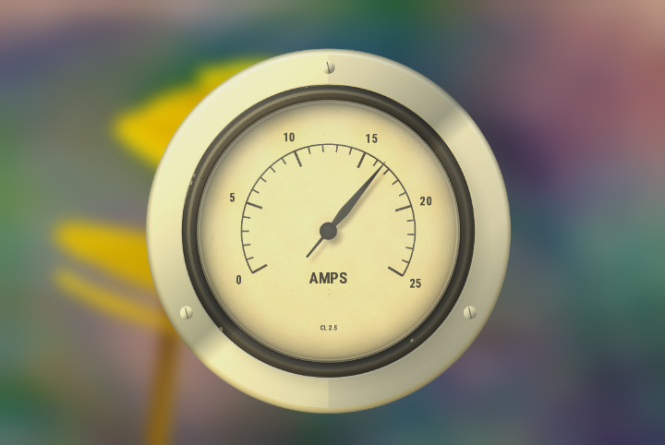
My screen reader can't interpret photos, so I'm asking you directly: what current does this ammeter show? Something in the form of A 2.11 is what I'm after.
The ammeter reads A 16.5
